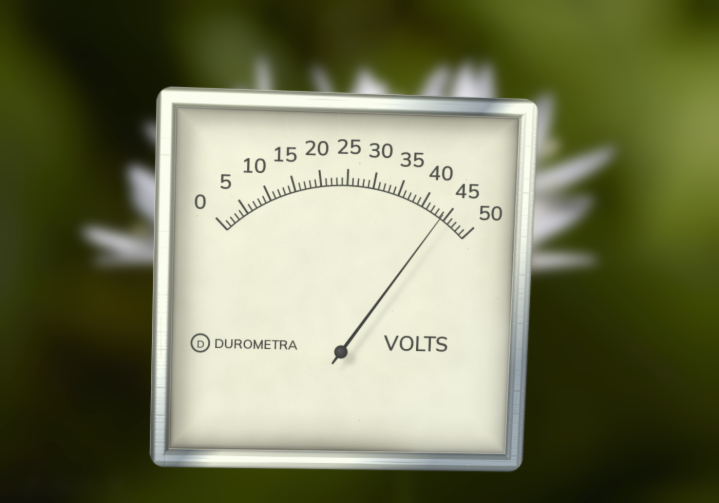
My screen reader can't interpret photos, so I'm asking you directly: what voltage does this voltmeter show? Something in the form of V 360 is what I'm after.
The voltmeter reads V 44
